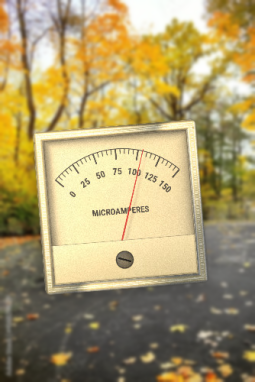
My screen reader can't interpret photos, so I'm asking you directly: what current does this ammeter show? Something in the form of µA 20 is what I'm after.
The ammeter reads µA 105
